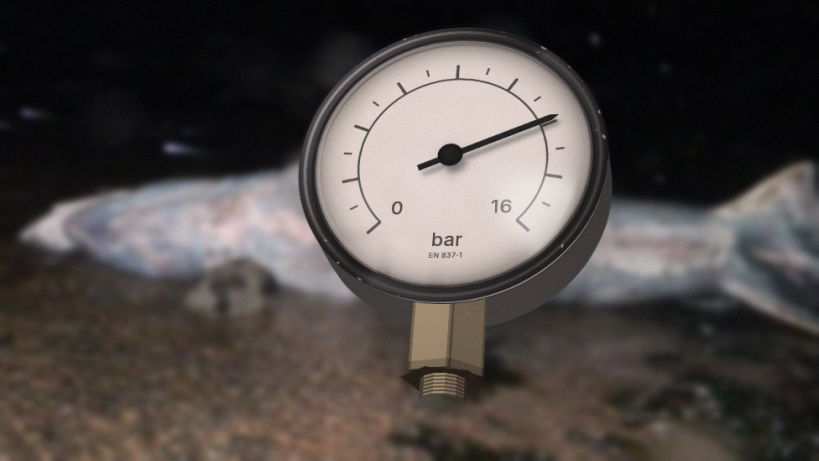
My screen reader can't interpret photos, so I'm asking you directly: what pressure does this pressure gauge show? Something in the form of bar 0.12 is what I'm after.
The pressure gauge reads bar 12
